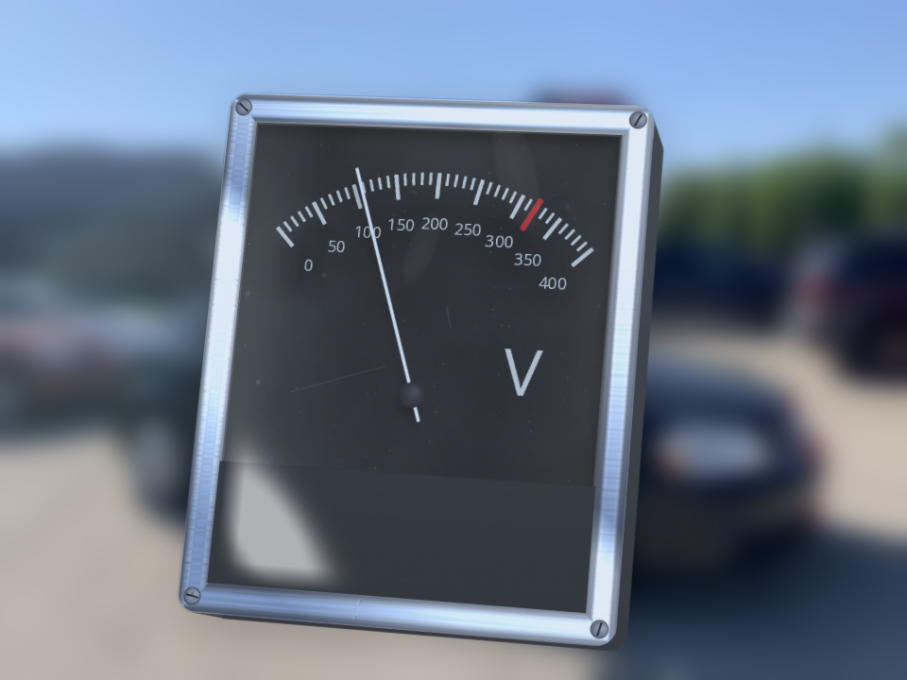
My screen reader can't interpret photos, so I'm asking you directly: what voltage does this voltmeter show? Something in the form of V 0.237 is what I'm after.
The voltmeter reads V 110
